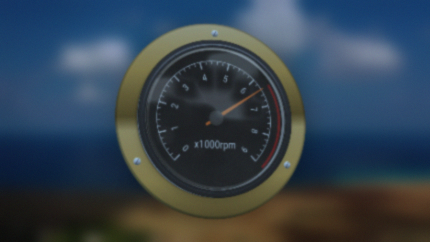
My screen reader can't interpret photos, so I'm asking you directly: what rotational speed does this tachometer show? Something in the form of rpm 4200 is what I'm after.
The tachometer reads rpm 6400
